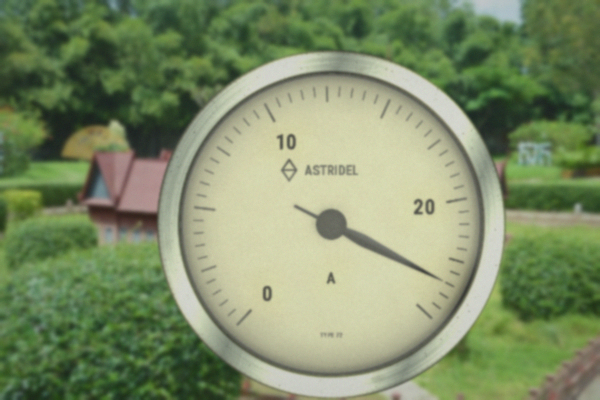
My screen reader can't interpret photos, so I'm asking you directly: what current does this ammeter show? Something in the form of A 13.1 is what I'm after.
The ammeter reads A 23.5
